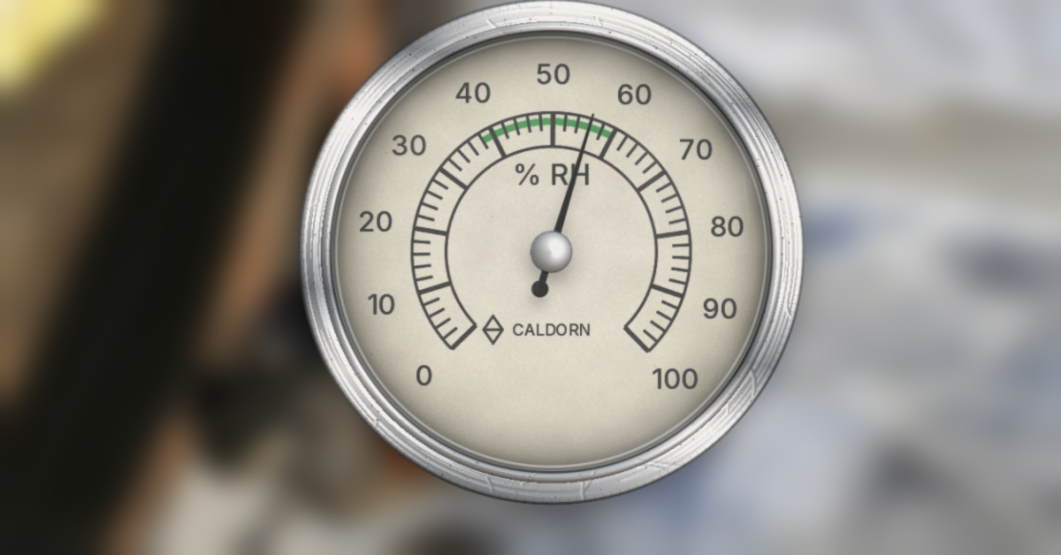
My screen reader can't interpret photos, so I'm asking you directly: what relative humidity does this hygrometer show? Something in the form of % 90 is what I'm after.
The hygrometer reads % 56
